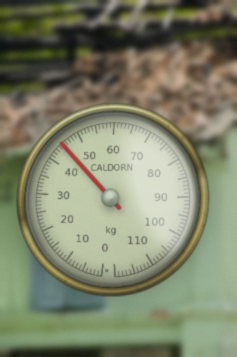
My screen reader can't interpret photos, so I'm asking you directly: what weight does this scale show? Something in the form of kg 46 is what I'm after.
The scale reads kg 45
